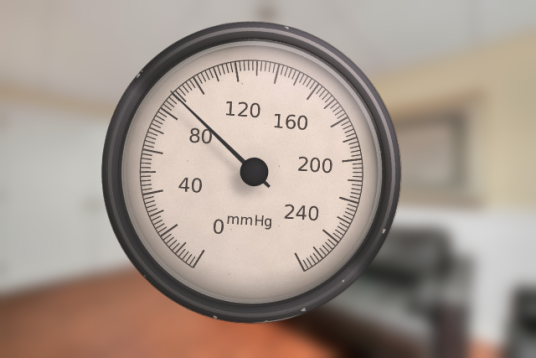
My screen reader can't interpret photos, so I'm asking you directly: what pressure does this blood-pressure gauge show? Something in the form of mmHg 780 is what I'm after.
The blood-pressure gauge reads mmHg 88
